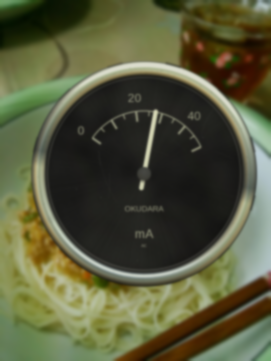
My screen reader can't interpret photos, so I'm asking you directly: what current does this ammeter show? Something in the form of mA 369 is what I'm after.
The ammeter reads mA 27.5
